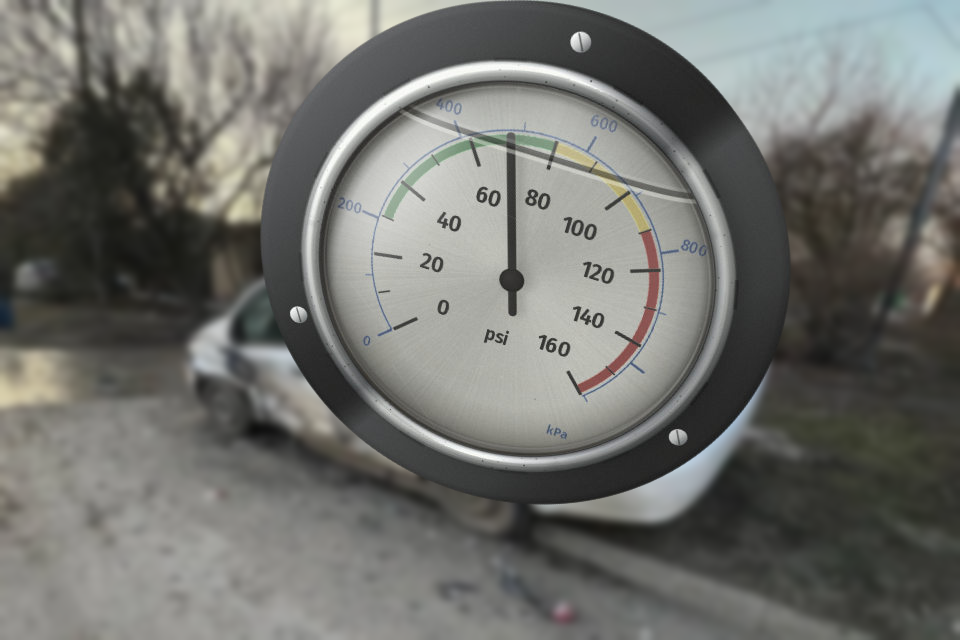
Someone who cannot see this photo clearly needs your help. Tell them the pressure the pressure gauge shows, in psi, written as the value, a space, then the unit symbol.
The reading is 70 psi
